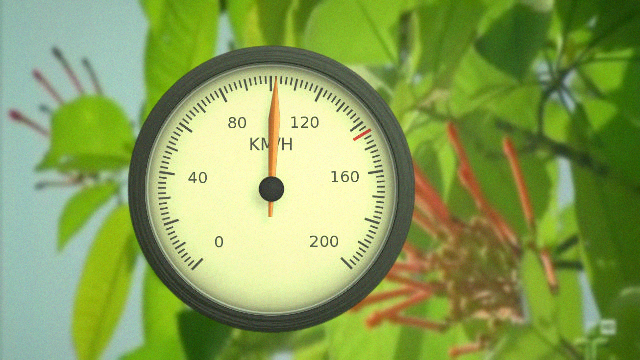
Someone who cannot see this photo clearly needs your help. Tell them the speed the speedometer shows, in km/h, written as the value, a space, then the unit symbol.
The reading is 102 km/h
